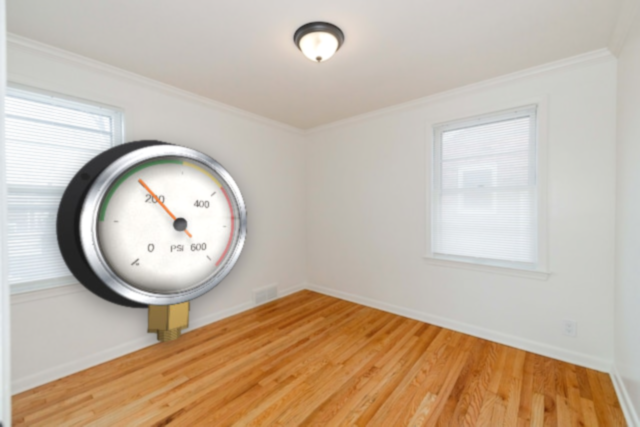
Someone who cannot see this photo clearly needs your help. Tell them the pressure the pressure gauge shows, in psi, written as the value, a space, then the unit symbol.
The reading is 200 psi
